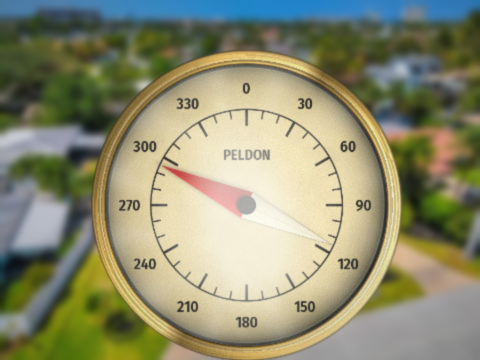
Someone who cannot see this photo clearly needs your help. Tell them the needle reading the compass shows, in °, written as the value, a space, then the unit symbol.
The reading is 295 °
